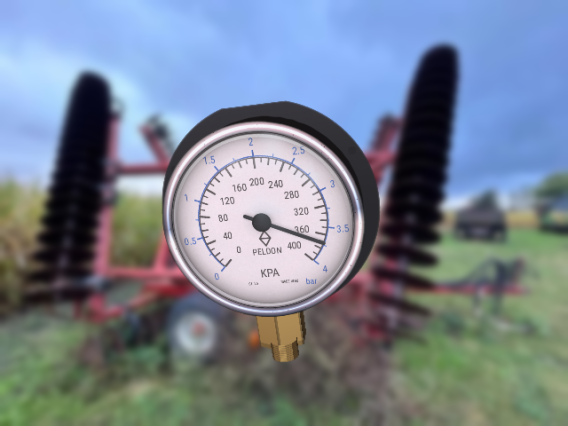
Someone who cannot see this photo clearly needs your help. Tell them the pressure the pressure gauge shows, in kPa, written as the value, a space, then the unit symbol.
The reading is 370 kPa
